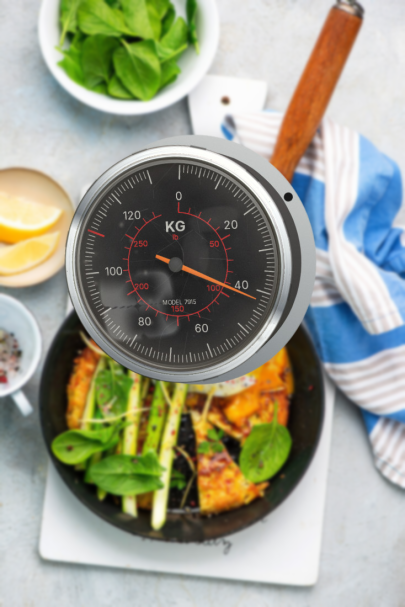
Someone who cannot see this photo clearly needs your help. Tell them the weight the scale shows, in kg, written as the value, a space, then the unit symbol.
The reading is 42 kg
